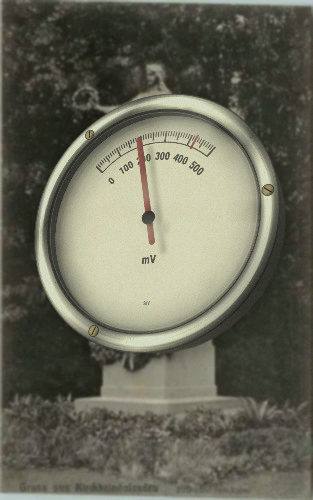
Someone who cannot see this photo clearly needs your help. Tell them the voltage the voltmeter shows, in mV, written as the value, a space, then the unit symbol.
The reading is 200 mV
